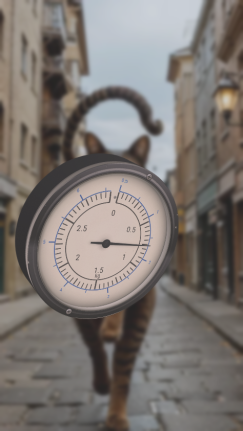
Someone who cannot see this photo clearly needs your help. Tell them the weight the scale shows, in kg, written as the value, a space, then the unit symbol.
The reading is 0.75 kg
